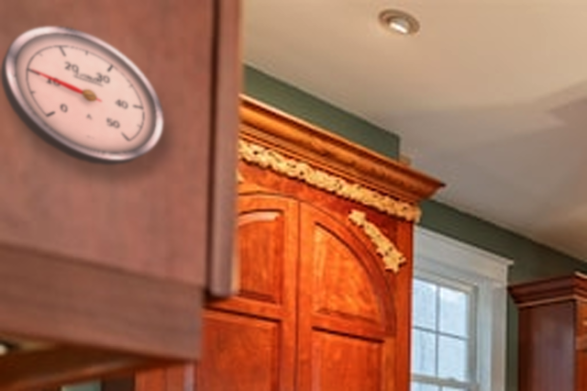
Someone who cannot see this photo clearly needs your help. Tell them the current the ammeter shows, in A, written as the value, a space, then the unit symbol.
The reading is 10 A
